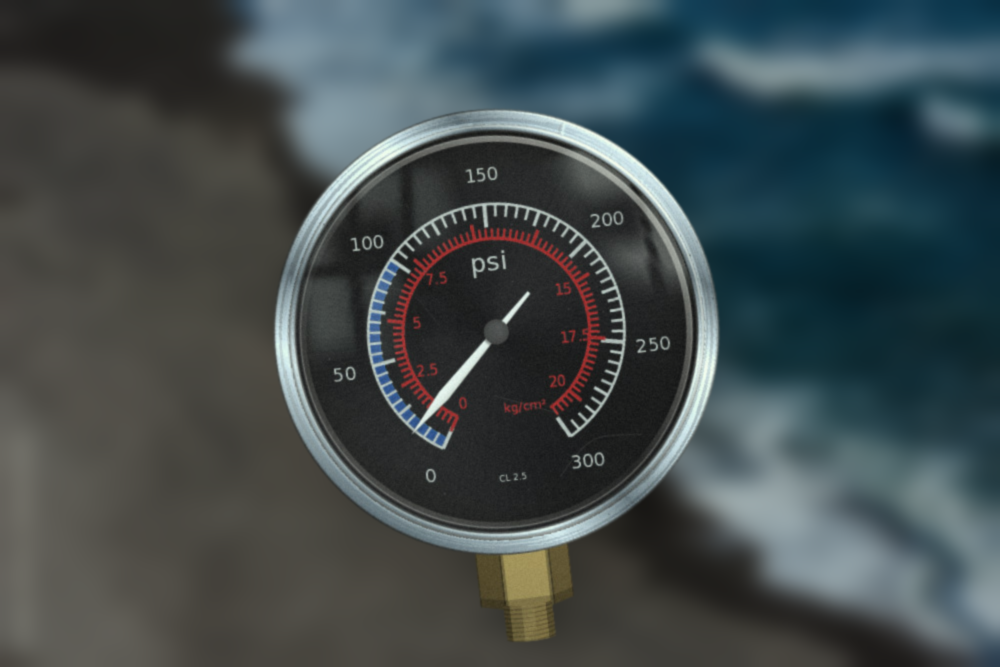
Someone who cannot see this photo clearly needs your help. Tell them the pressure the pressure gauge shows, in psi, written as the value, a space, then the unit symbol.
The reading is 15 psi
